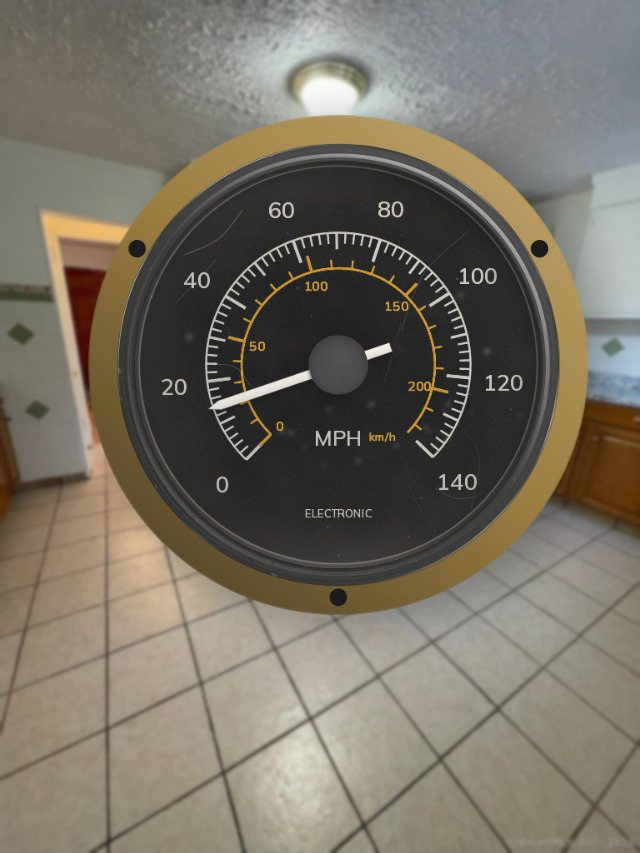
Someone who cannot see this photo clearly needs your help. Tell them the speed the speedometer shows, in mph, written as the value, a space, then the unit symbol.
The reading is 14 mph
